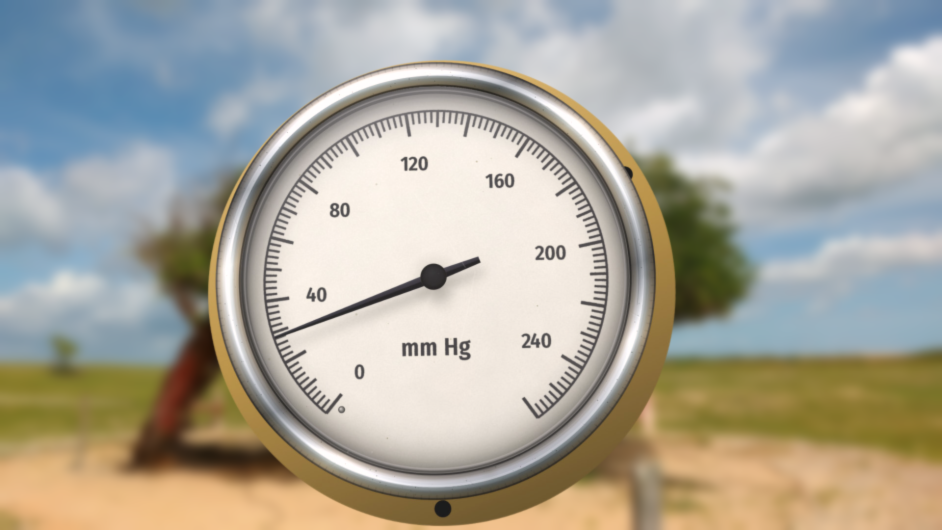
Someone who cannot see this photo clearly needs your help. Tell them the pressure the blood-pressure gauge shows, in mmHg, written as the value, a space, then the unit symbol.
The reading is 28 mmHg
